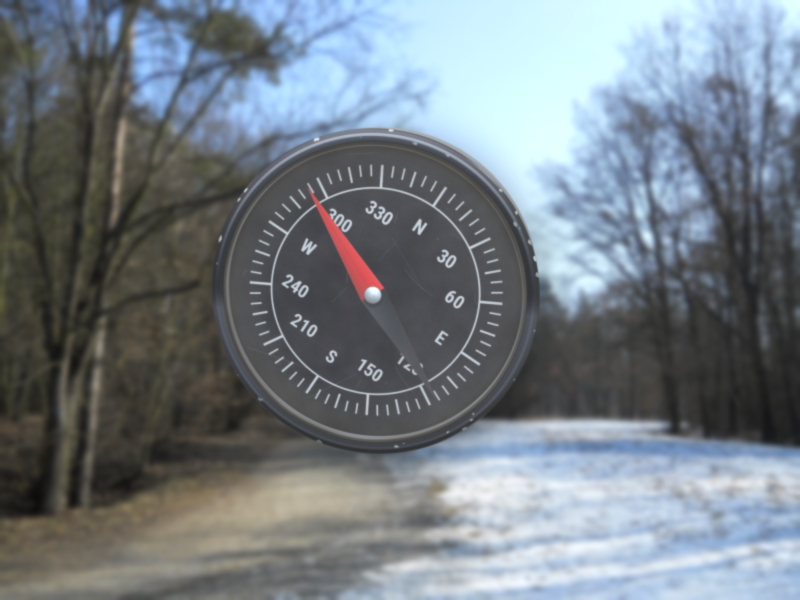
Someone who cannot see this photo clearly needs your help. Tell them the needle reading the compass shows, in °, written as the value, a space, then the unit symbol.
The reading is 295 °
